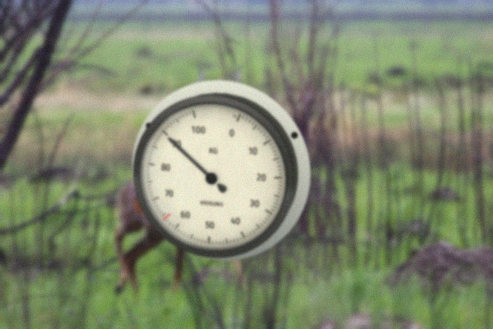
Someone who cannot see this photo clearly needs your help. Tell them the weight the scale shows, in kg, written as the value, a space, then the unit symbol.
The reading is 90 kg
